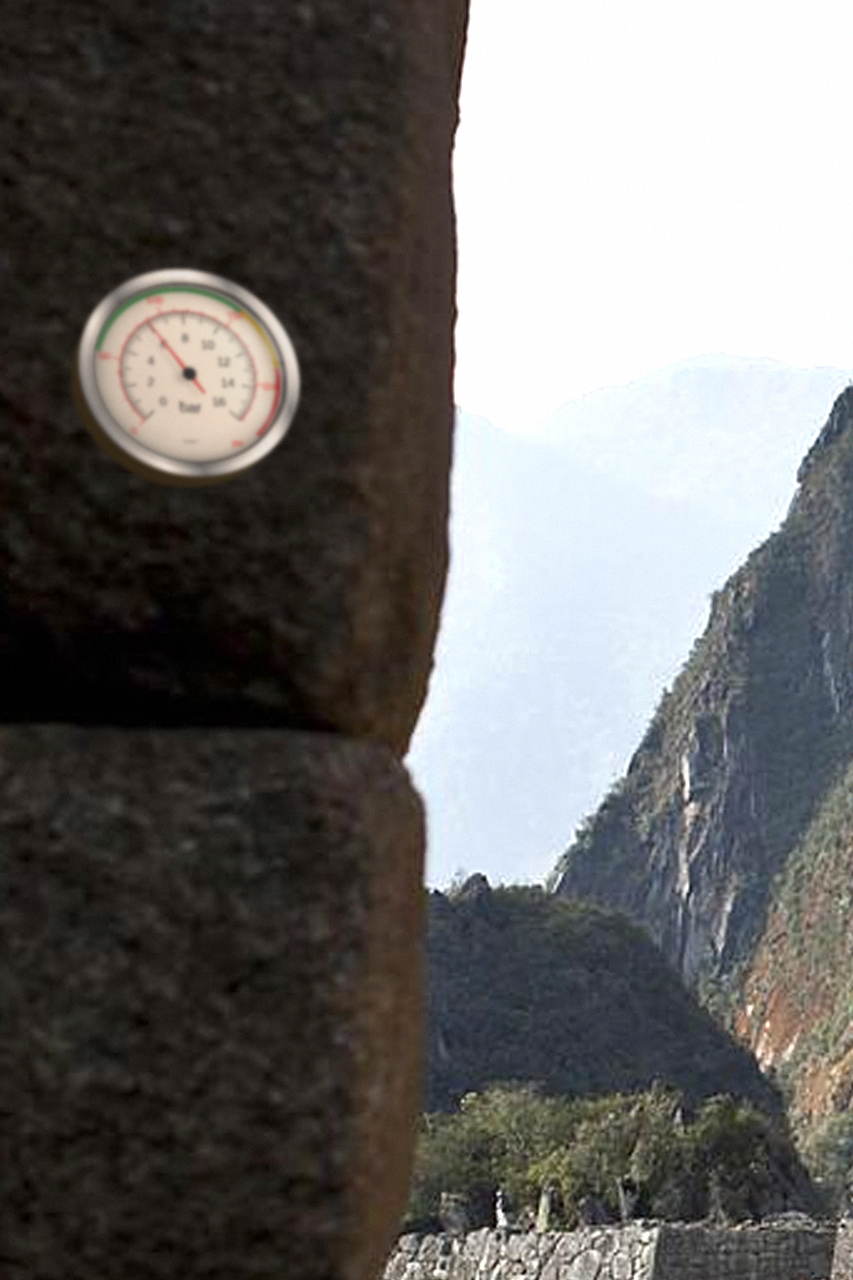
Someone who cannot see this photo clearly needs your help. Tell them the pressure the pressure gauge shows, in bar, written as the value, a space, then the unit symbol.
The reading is 6 bar
